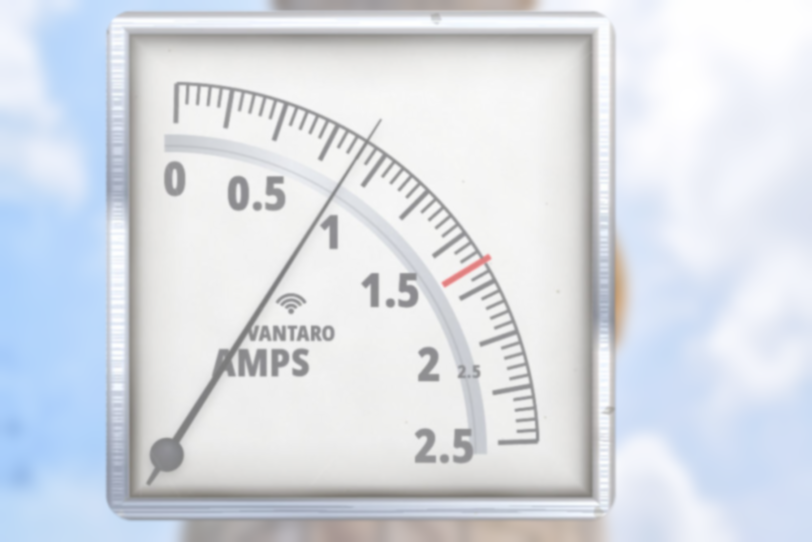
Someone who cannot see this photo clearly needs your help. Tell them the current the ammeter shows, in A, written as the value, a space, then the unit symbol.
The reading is 0.9 A
